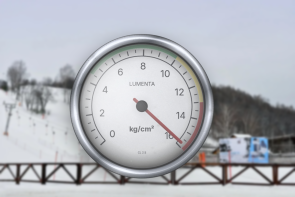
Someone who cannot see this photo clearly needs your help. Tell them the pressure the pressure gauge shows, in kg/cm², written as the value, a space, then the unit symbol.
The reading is 15.75 kg/cm²
